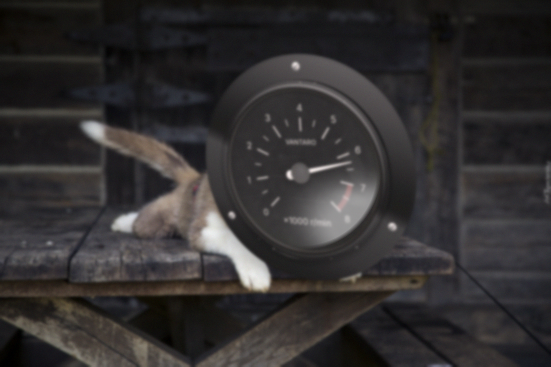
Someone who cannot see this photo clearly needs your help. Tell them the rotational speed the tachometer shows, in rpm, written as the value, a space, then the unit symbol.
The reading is 6250 rpm
